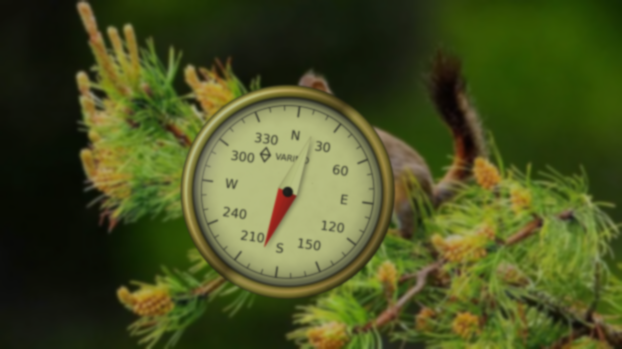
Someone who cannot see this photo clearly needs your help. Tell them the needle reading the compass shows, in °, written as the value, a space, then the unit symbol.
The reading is 195 °
